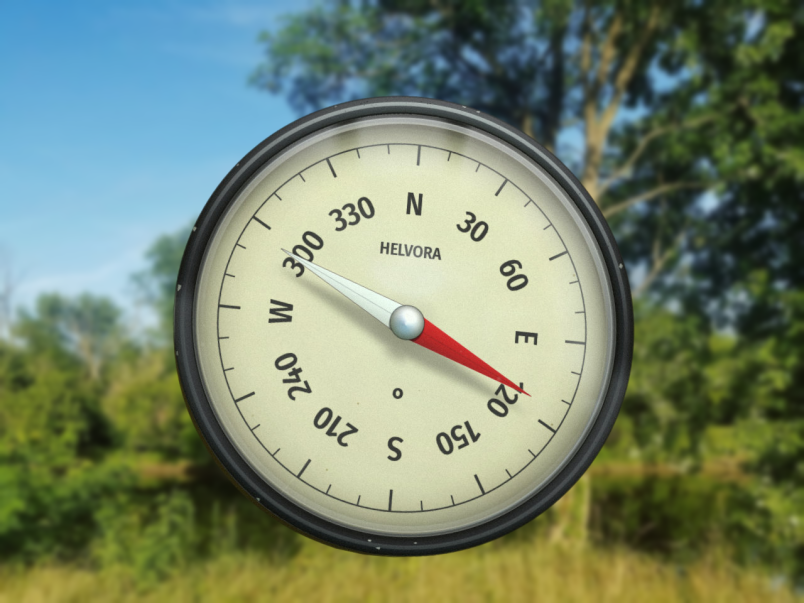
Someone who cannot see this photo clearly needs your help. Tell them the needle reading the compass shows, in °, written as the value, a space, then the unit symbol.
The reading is 115 °
